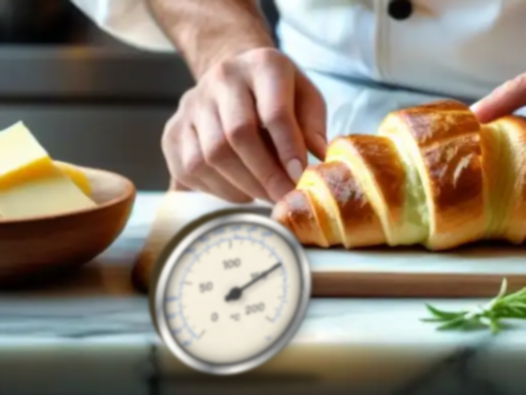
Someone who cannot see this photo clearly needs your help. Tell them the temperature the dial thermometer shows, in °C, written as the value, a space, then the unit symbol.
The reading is 150 °C
